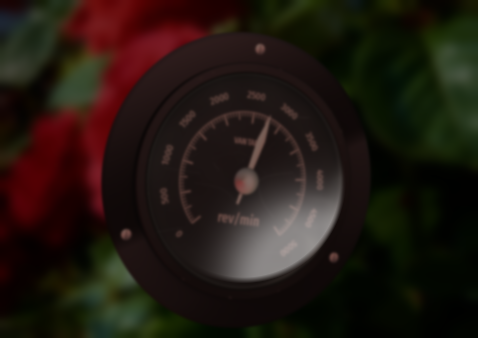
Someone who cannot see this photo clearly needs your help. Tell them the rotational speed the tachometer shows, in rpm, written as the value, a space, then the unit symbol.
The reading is 2750 rpm
